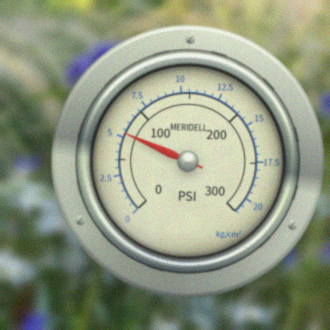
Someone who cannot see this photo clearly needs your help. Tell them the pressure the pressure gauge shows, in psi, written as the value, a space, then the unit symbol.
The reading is 75 psi
